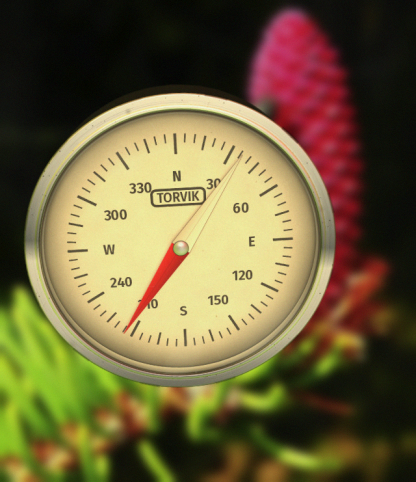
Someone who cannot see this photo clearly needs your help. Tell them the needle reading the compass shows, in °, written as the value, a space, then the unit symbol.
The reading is 215 °
